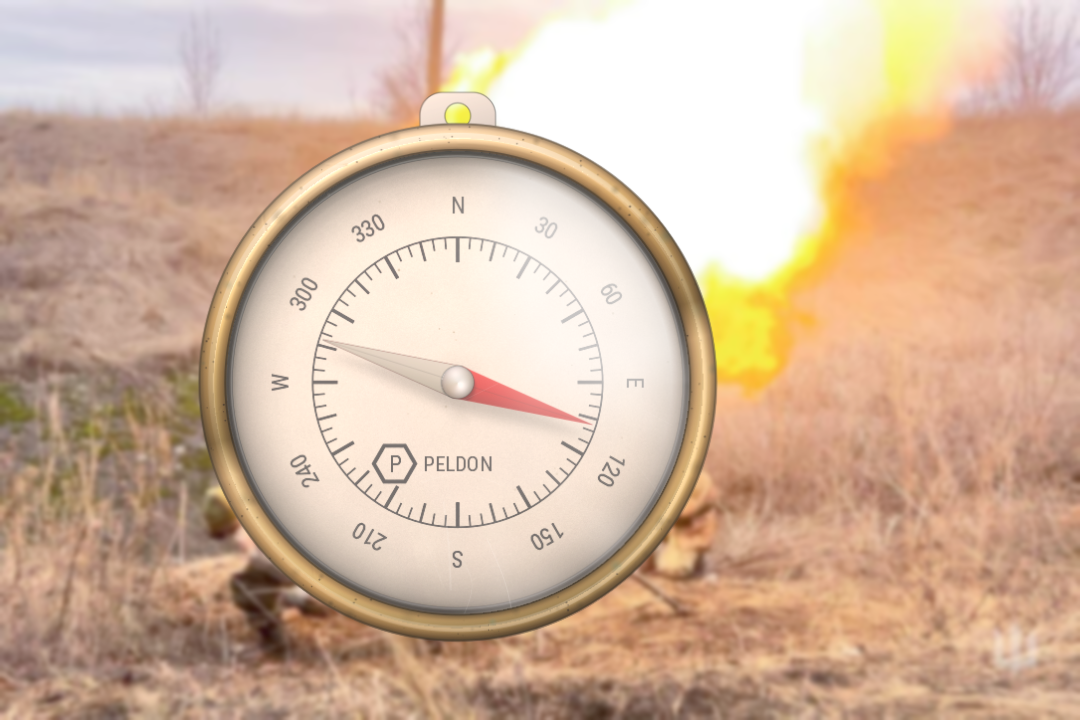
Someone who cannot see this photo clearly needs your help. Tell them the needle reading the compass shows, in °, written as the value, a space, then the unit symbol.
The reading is 107.5 °
